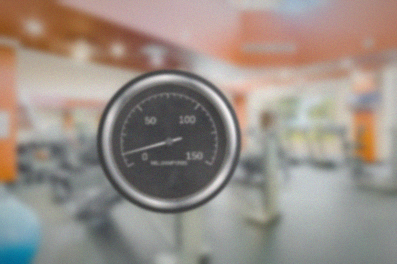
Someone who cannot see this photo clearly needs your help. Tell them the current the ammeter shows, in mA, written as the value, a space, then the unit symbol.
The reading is 10 mA
